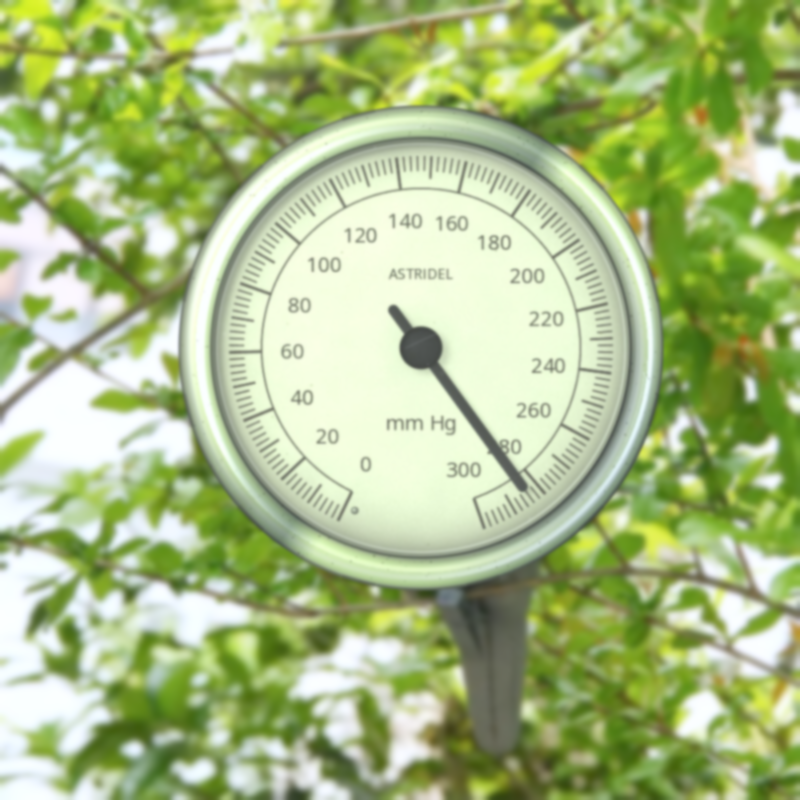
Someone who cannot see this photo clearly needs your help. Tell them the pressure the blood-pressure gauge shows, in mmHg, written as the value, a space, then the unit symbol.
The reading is 284 mmHg
